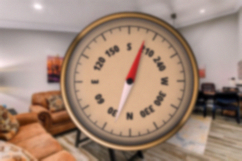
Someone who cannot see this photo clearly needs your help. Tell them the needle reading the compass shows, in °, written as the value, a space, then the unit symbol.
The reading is 200 °
